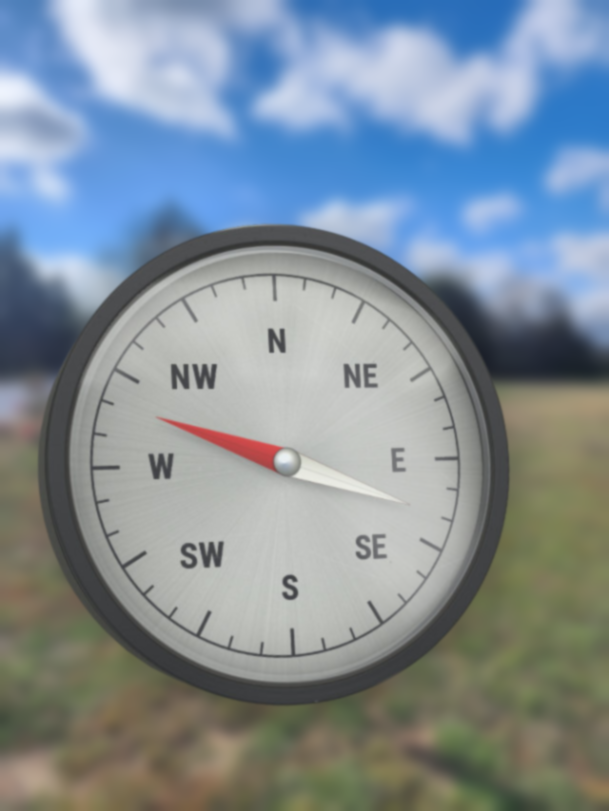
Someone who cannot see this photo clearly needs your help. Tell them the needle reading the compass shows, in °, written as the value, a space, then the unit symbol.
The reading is 290 °
